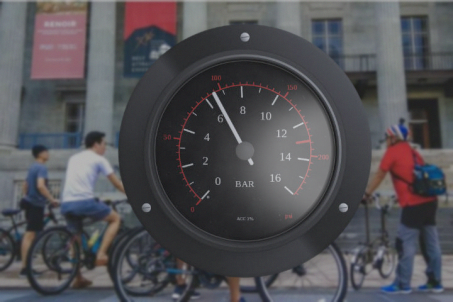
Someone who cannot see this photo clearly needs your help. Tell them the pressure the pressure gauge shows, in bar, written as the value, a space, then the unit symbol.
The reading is 6.5 bar
